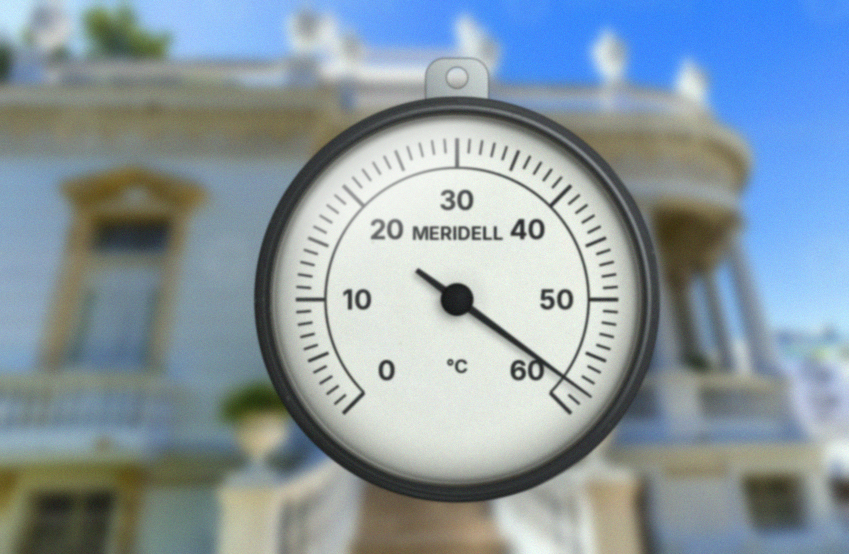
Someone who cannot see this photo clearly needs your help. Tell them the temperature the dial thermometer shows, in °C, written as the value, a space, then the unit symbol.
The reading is 58 °C
